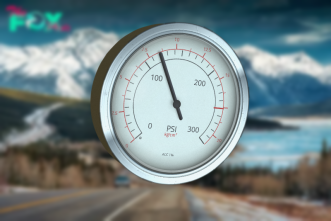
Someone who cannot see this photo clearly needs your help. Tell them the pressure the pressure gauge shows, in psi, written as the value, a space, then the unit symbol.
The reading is 120 psi
